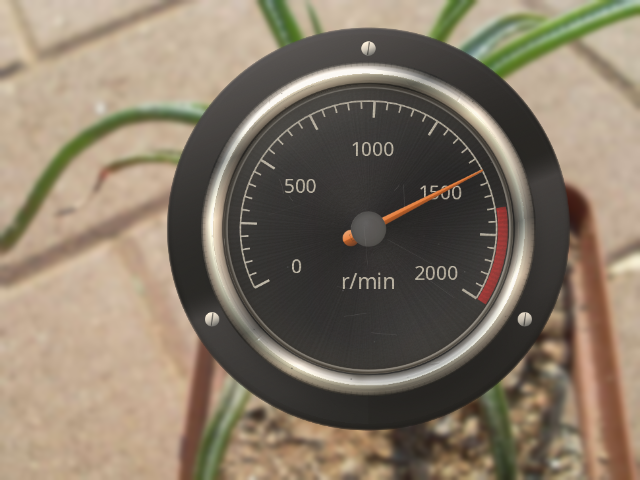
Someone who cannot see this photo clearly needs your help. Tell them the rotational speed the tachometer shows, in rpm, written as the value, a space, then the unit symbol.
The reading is 1500 rpm
